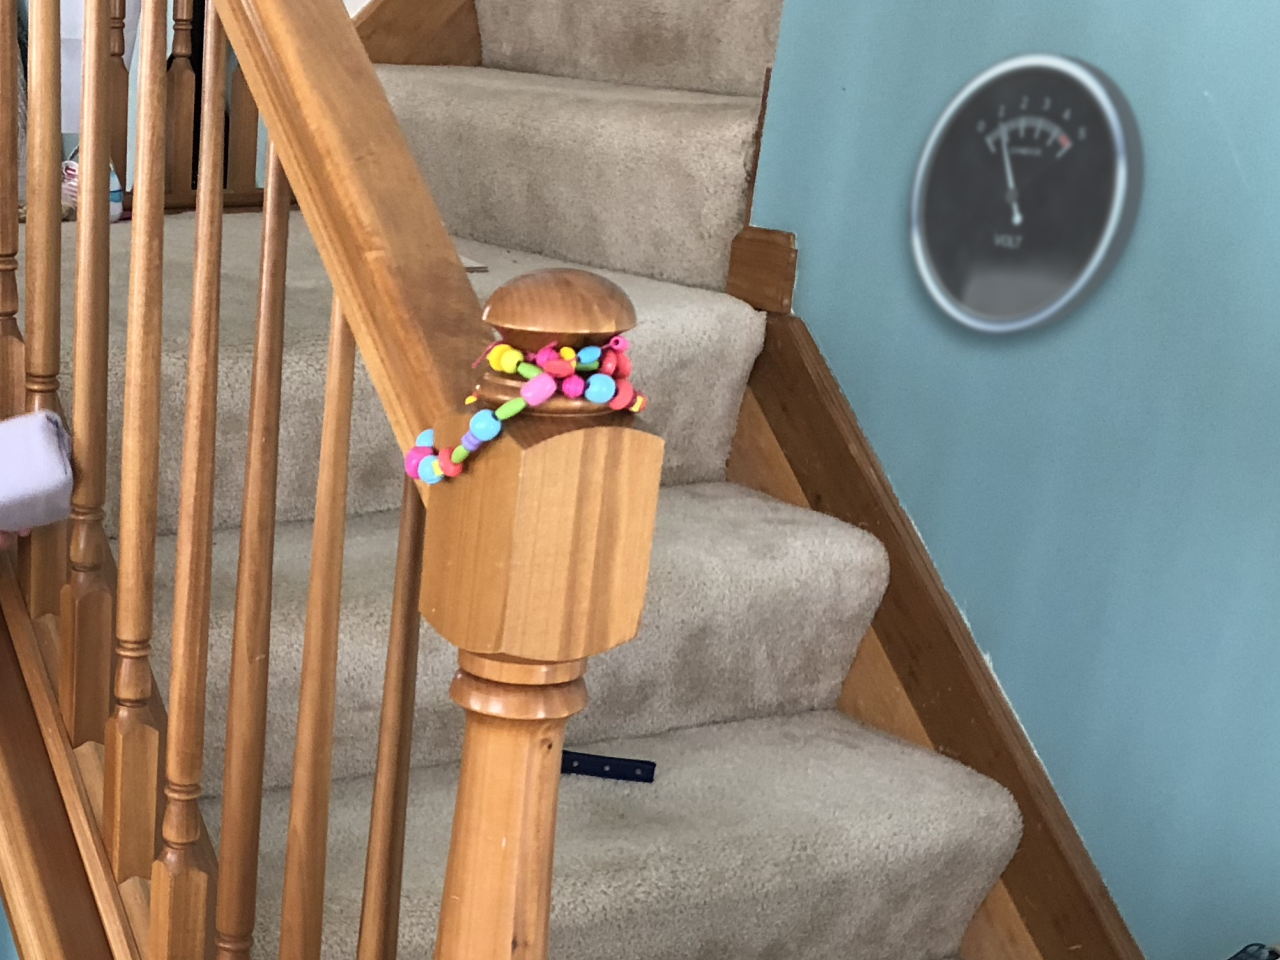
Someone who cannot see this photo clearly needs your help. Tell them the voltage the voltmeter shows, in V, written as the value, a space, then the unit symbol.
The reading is 1 V
